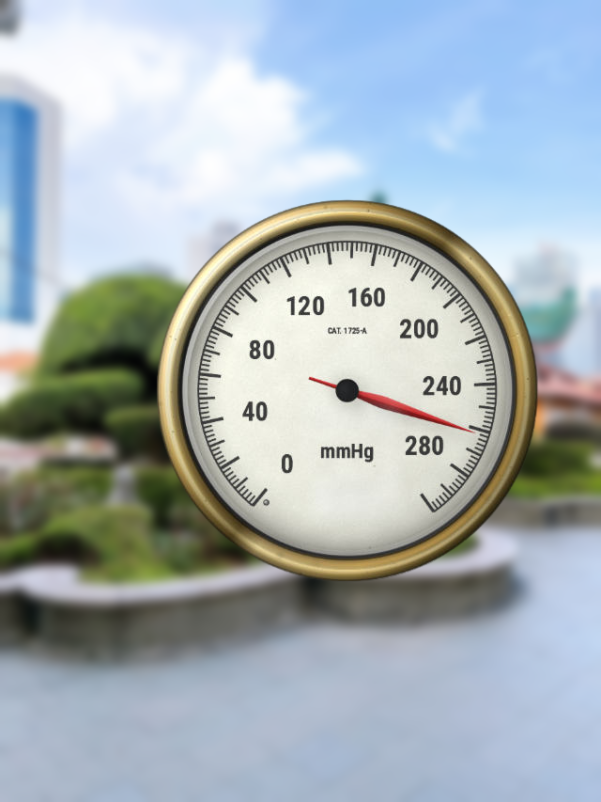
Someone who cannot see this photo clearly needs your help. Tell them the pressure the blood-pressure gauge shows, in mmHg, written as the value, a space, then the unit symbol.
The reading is 262 mmHg
